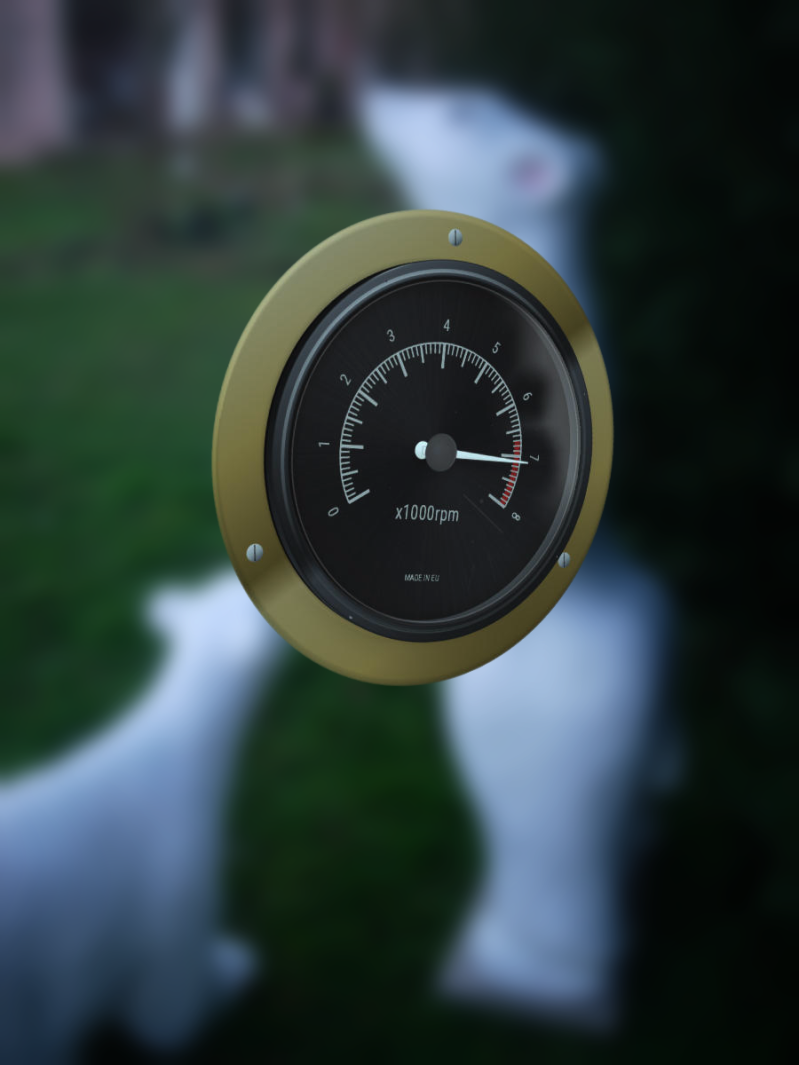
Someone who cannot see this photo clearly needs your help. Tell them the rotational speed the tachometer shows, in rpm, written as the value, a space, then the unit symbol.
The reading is 7100 rpm
